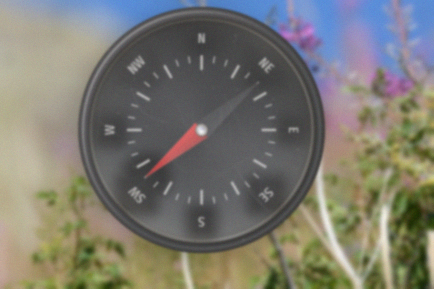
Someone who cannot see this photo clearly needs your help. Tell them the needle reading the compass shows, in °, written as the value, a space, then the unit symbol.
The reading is 230 °
